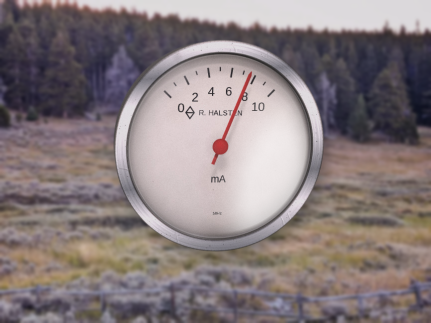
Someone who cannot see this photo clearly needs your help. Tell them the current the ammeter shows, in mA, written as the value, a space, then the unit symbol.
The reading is 7.5 mA
